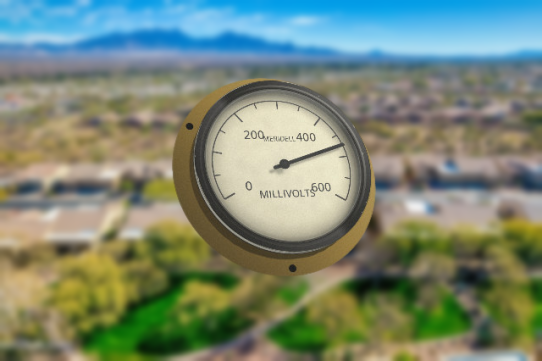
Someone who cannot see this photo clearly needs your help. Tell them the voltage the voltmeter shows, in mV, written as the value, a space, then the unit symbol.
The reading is 475 mV
